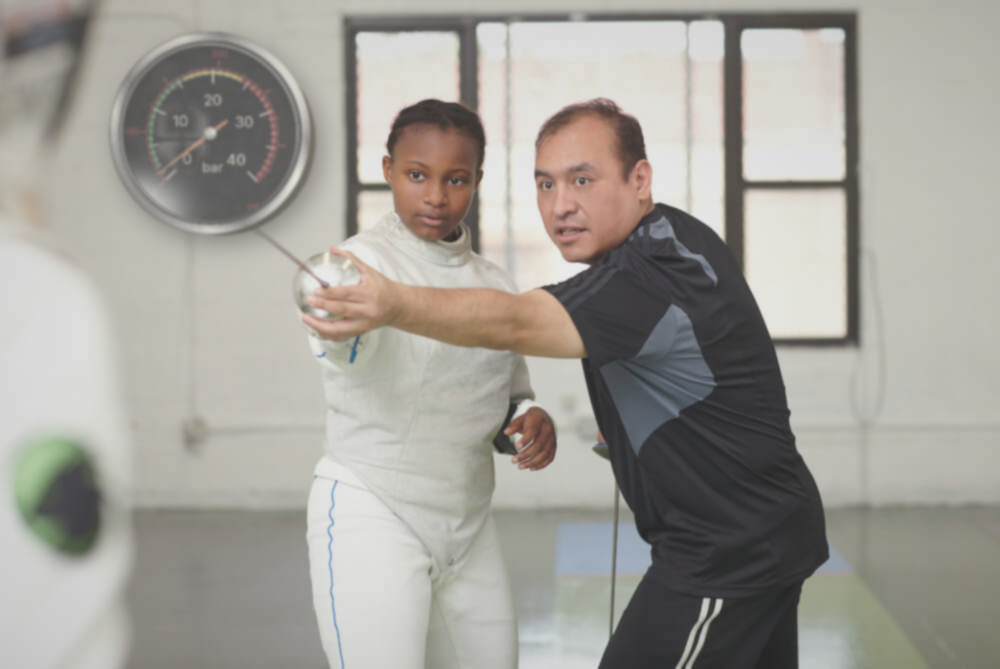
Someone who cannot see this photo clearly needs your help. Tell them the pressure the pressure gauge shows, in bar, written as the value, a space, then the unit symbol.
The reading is 1 bar
